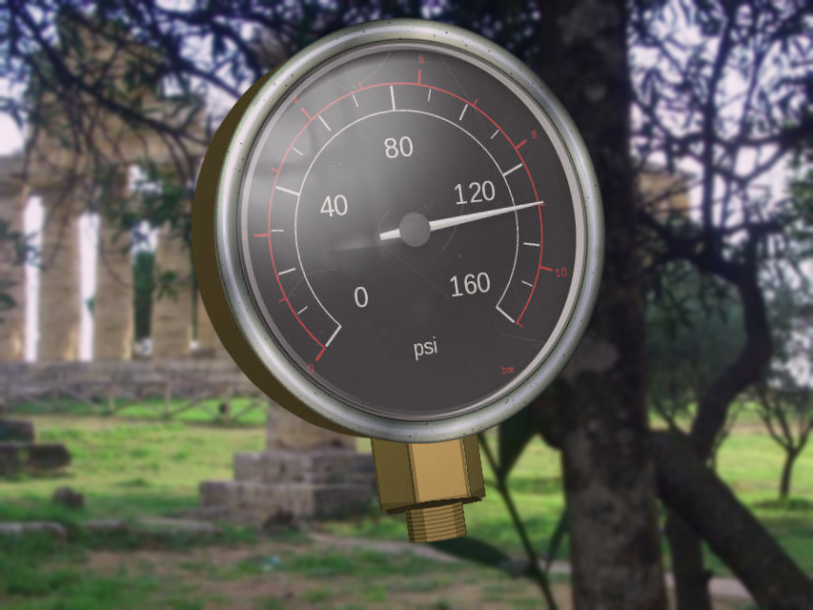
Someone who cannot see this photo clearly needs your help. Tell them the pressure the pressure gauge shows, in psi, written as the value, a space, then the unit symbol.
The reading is 130 psi
